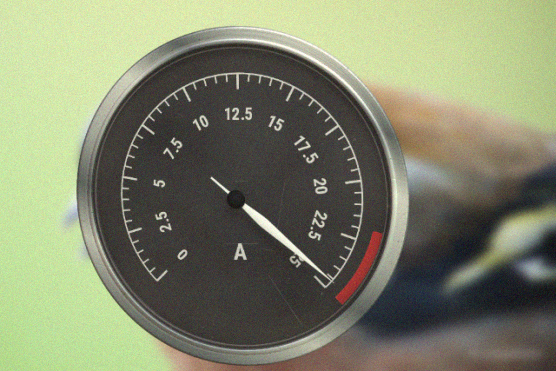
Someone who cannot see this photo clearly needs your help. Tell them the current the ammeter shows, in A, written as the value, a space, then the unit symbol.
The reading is 24.5 A
